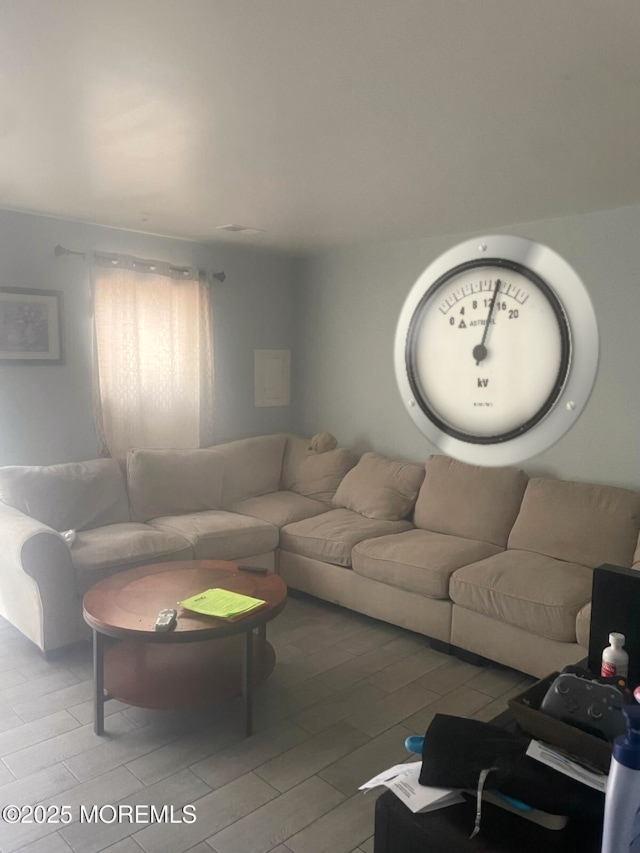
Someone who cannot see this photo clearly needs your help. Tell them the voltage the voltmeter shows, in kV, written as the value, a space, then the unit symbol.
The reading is 14 kV
